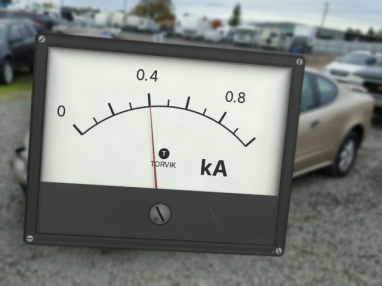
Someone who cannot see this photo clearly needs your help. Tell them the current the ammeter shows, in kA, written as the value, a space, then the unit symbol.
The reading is 0.4 kA
